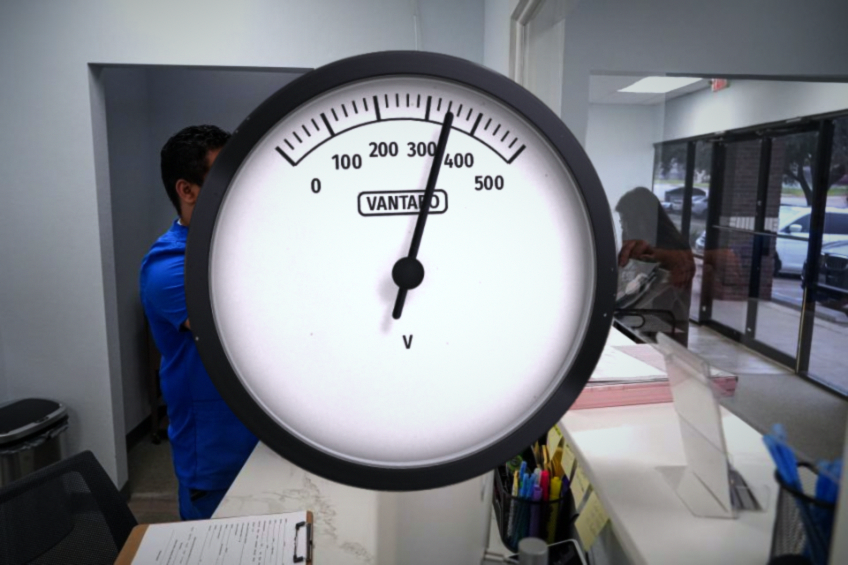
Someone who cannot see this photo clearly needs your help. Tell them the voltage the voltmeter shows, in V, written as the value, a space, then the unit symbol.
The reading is 340 V
